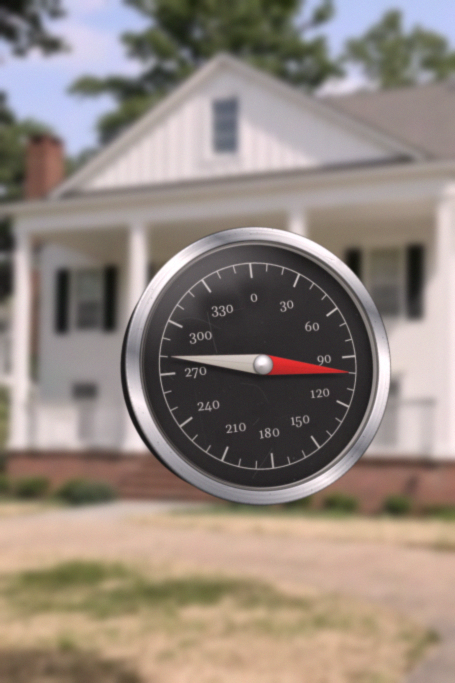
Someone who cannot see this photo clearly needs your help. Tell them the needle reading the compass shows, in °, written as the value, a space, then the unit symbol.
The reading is 100 °
